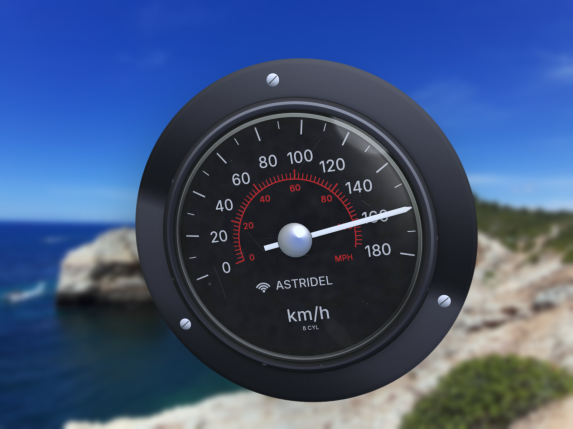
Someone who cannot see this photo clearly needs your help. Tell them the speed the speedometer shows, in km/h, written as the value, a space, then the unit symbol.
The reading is 160 km/h
